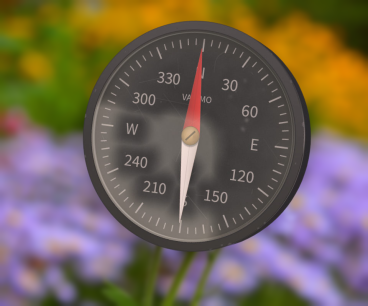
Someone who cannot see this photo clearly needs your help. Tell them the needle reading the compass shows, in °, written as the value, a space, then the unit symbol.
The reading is 0 °
